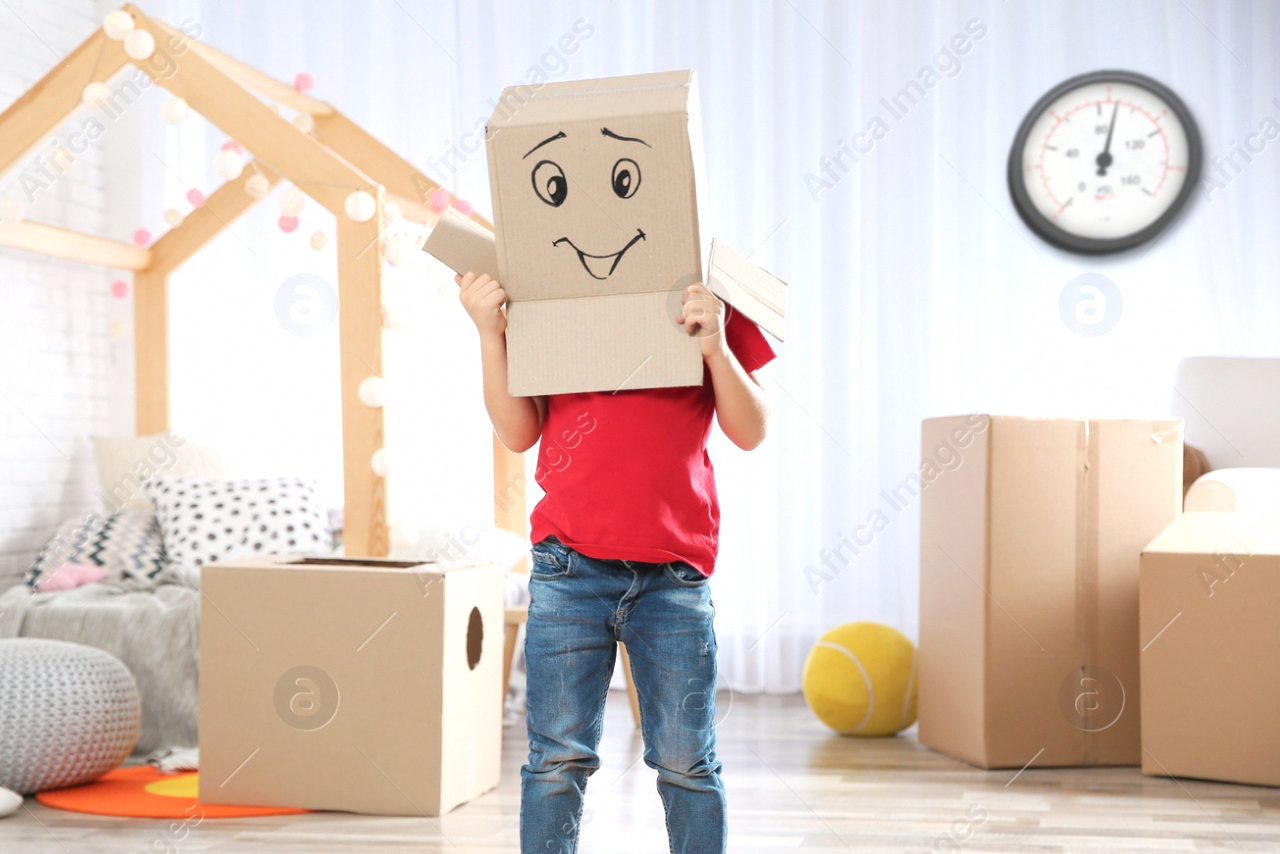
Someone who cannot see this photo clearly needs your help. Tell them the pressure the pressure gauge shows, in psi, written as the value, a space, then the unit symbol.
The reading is 90 psi
